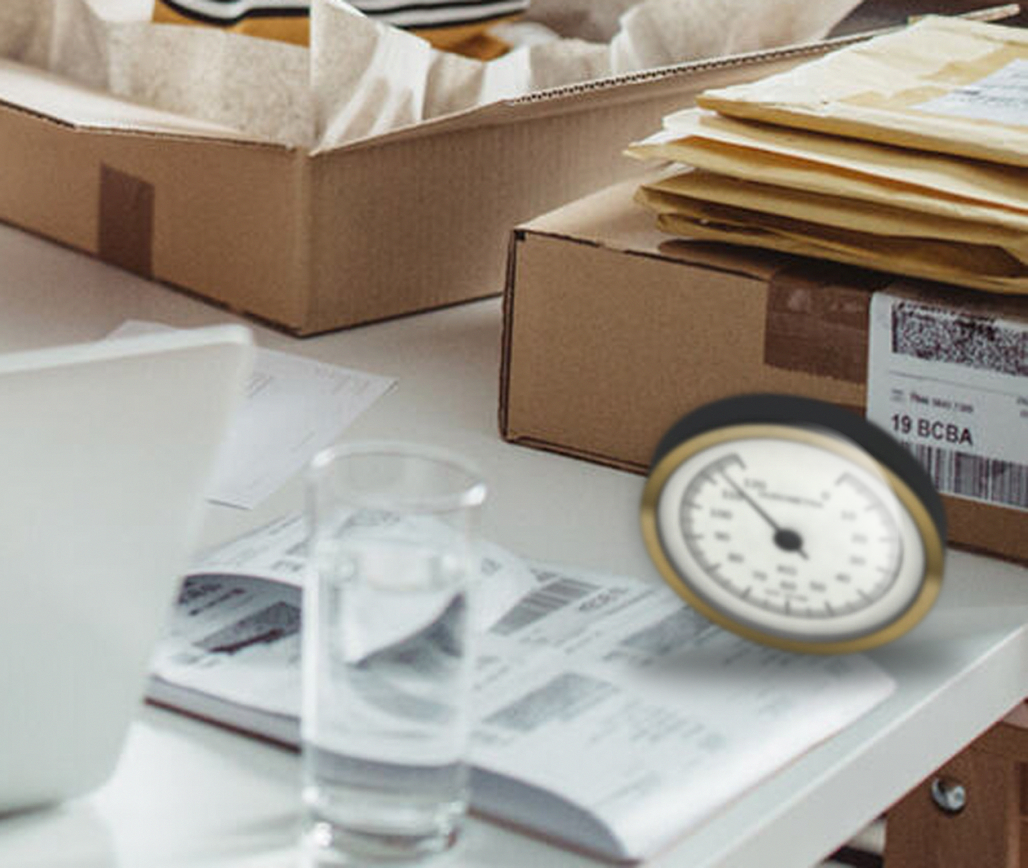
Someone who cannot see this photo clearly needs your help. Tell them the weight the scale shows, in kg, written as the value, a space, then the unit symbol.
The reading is 115 kg
